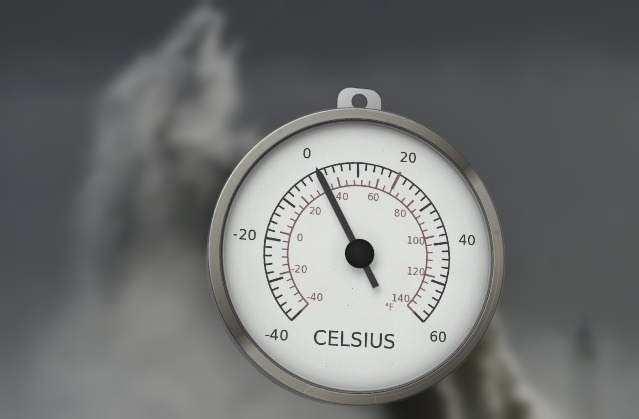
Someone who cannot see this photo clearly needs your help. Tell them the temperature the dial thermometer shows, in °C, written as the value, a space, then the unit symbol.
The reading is 0 °C
